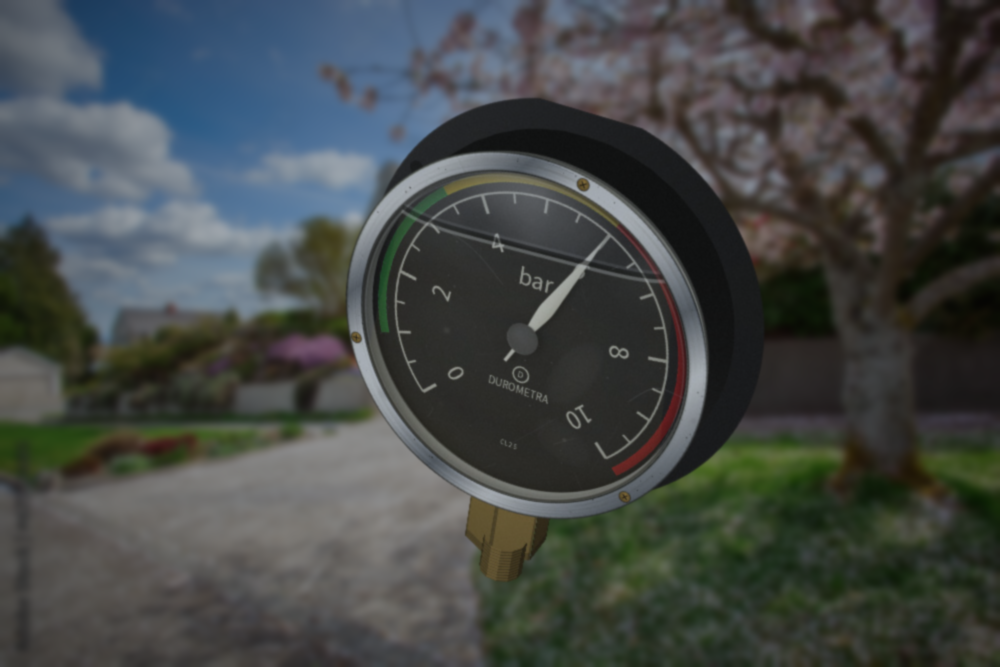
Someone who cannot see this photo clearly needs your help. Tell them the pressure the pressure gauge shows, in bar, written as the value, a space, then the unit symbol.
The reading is 6 bar
